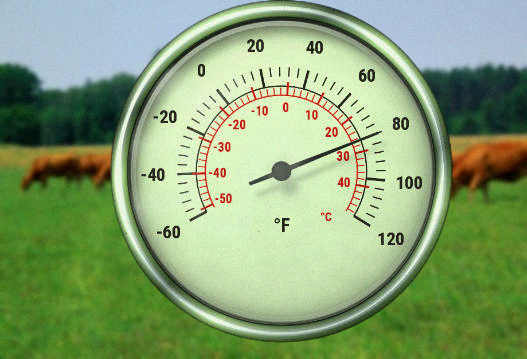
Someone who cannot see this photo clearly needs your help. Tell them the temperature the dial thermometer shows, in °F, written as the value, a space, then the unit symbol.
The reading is 80 °F
